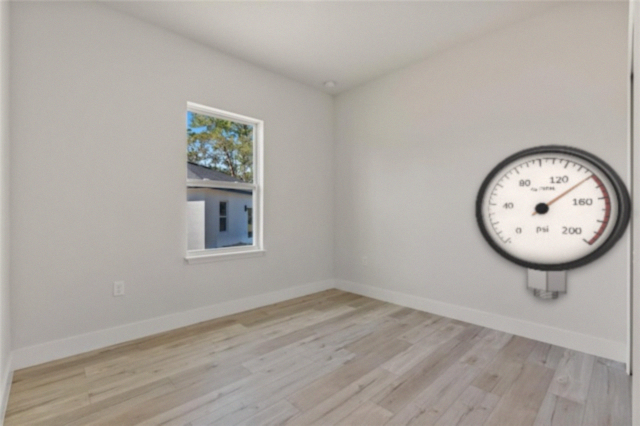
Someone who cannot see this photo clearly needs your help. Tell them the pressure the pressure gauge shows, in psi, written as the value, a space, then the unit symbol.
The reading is 140 psi
